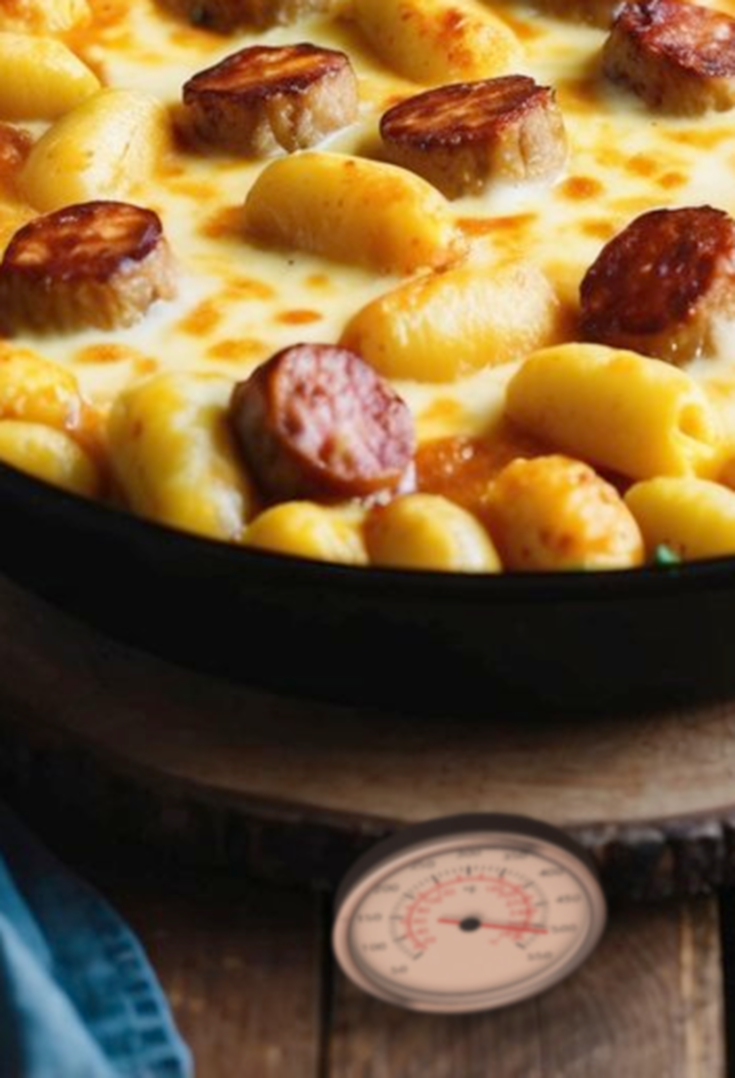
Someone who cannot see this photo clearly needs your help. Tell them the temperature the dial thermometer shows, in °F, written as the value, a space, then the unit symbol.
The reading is 500 °F
